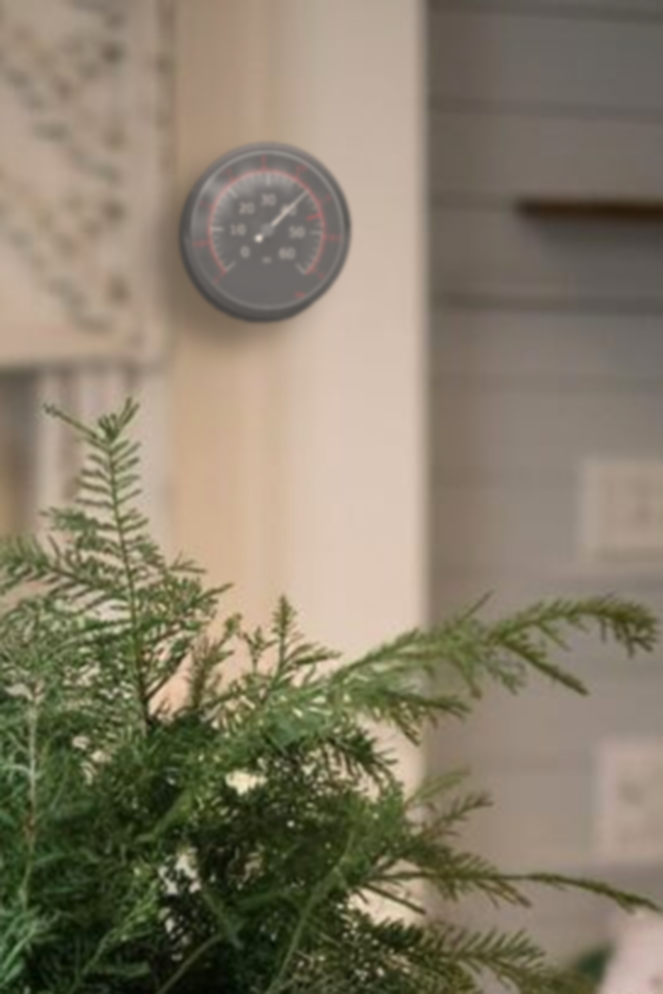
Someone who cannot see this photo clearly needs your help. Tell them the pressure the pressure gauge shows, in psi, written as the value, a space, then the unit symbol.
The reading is 40 psi
